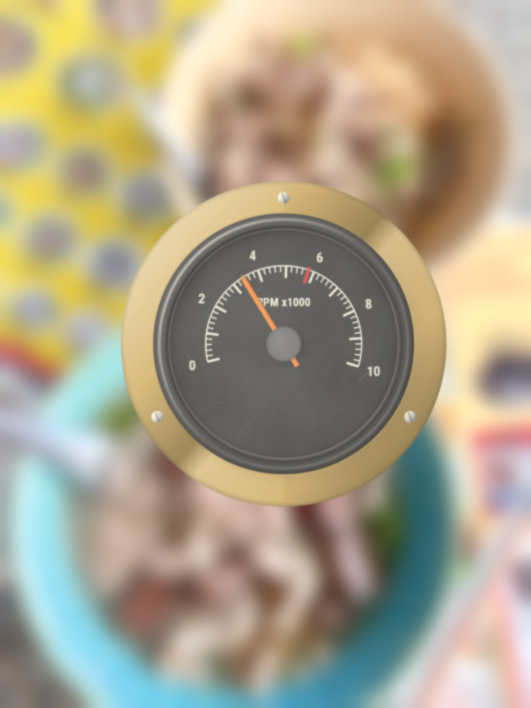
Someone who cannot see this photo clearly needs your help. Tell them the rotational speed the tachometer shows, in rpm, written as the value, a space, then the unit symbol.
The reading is 3400 rpm
